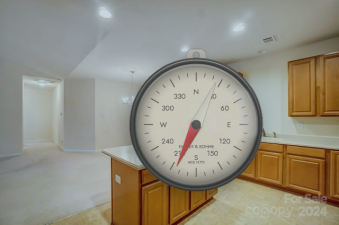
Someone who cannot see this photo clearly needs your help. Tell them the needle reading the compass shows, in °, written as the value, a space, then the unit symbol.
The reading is 205 °
